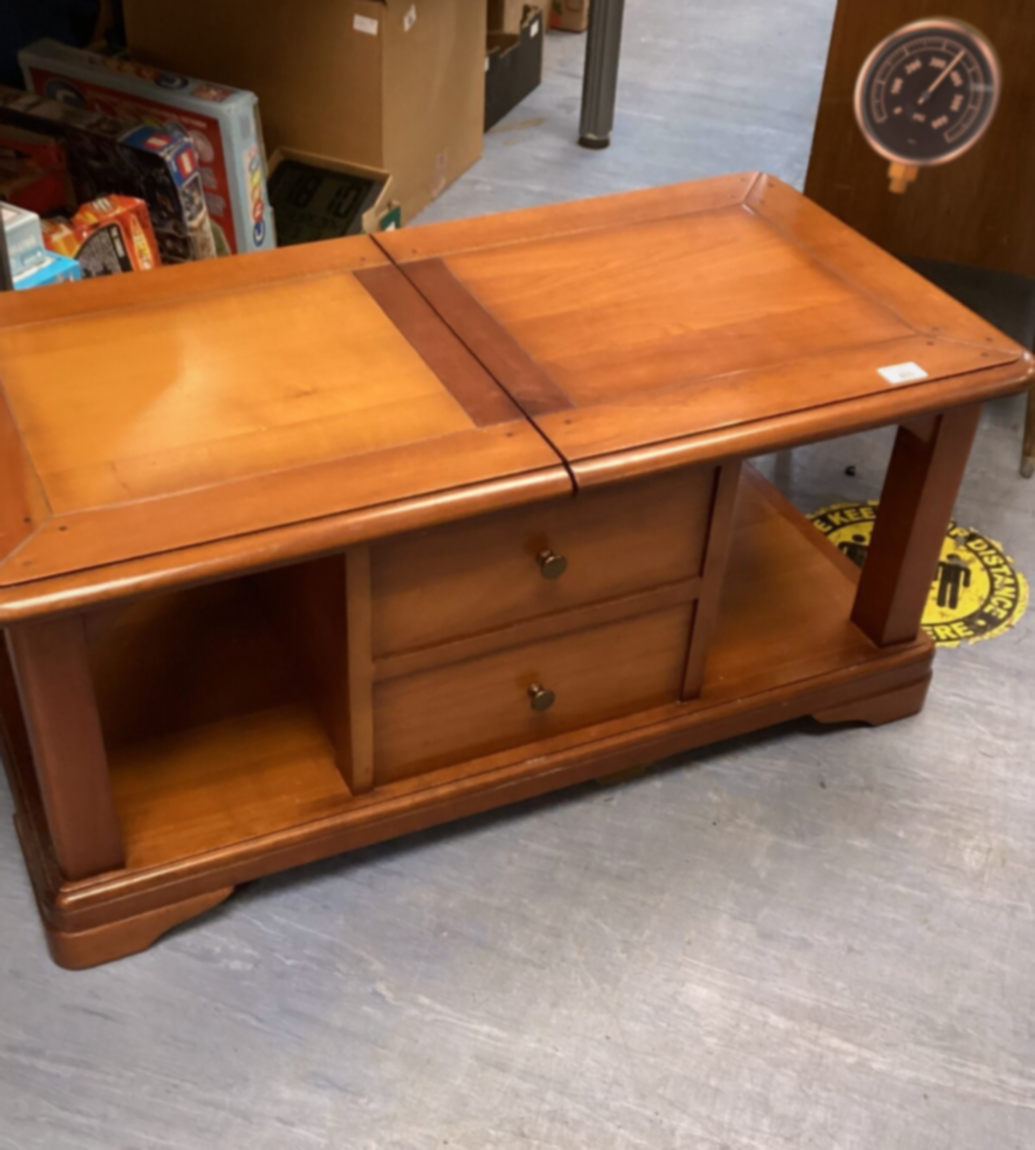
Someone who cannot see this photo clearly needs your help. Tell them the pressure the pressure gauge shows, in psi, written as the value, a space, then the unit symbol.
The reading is 350 psi
